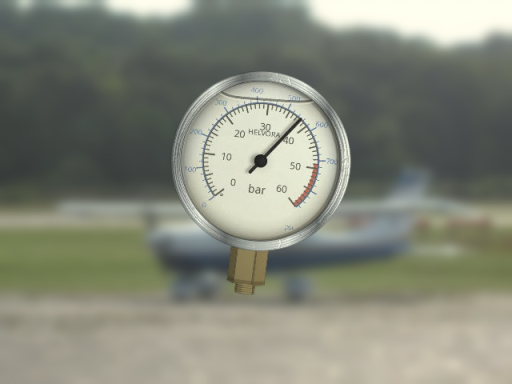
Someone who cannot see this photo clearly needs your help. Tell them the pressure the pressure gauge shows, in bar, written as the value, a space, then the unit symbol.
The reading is 38 bar
